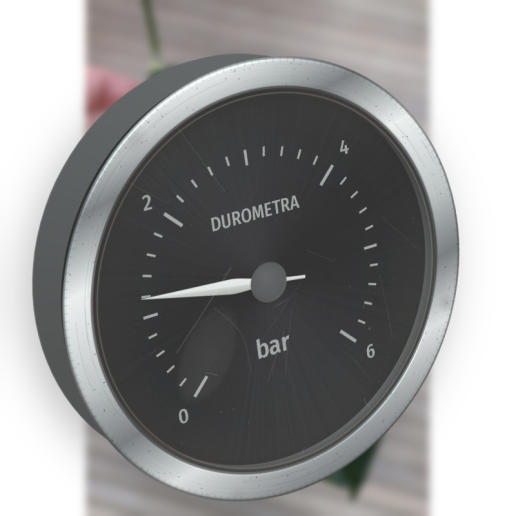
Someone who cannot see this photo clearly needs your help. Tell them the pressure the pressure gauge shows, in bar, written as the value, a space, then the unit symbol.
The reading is 1.2 bar
